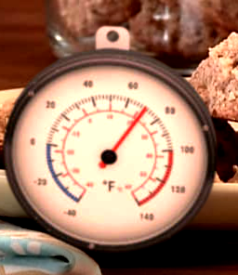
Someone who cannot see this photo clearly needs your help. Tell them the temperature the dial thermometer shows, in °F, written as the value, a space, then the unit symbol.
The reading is 70 °F
